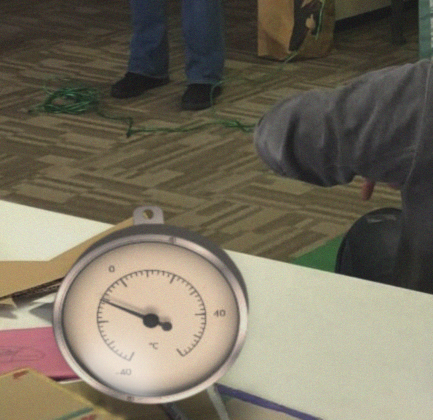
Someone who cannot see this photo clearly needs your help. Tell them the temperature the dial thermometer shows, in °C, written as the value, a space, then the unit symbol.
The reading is -10 °C
